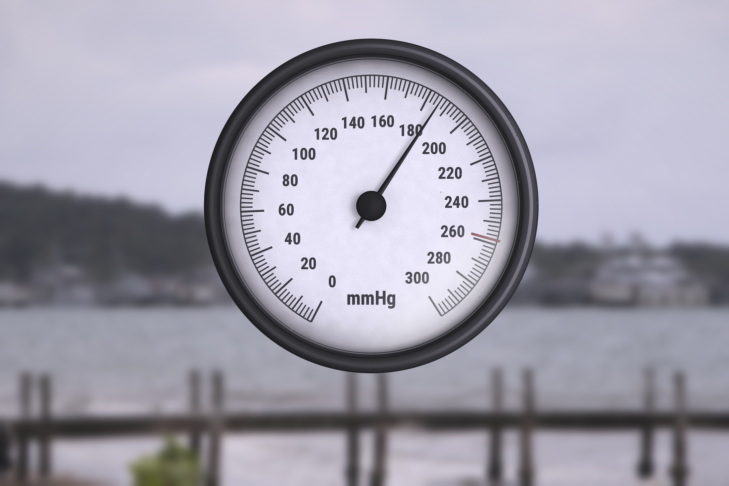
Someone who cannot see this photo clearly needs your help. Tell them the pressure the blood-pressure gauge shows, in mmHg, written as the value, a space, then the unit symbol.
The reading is 186 mmHg
